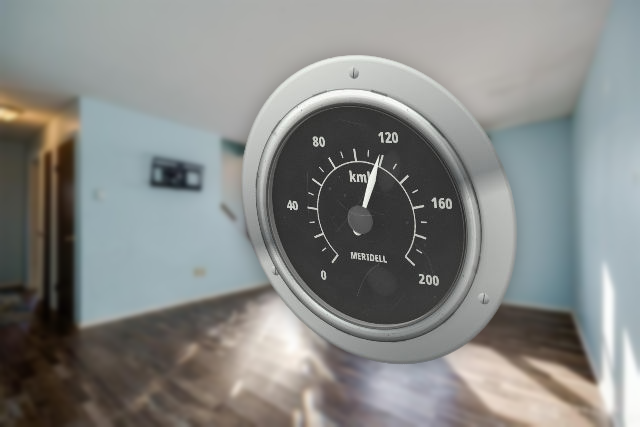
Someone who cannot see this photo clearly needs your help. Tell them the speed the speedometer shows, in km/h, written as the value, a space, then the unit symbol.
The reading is 120 km/h
